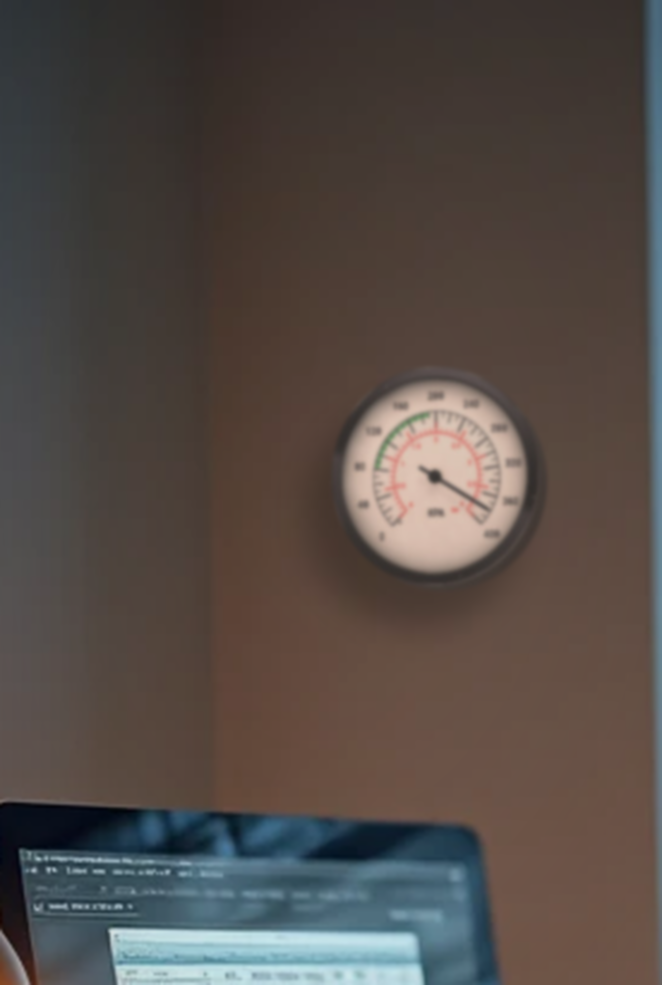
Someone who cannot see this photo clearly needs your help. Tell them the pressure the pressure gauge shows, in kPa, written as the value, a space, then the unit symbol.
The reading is 380 kPa
